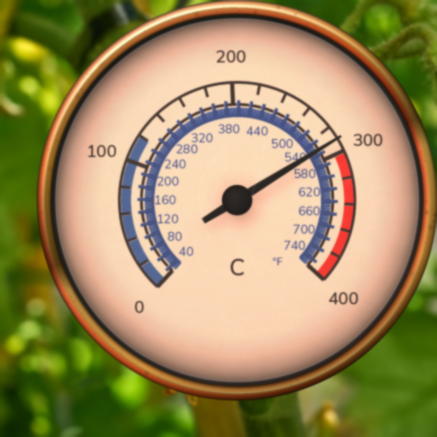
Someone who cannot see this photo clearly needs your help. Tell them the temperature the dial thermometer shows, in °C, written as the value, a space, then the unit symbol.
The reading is 290 °C
